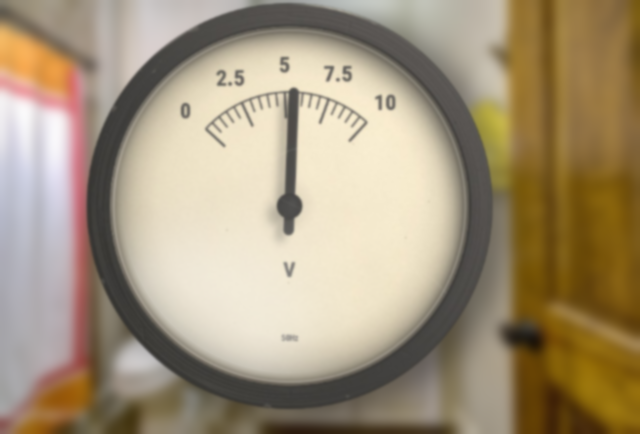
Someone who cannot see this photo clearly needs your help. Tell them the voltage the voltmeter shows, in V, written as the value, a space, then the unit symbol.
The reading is 5.5 V
